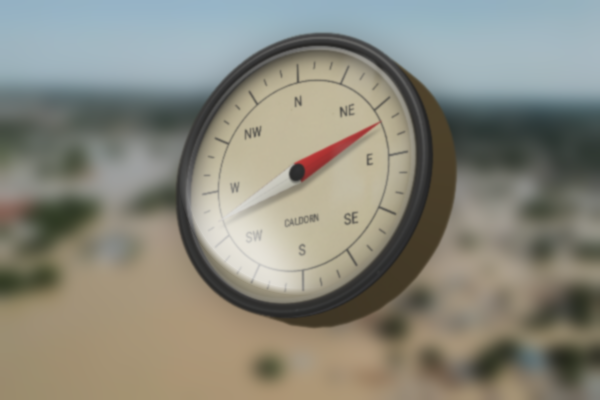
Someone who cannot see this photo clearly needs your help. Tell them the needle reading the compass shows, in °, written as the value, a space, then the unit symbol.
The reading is 70 °
